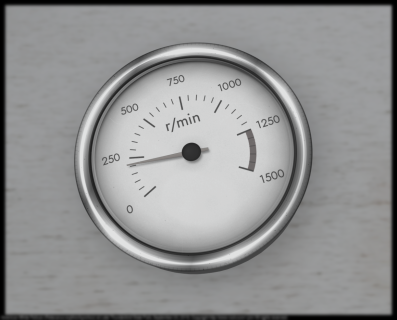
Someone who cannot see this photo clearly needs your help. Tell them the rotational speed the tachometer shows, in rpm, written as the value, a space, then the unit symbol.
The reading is 200 rpm
